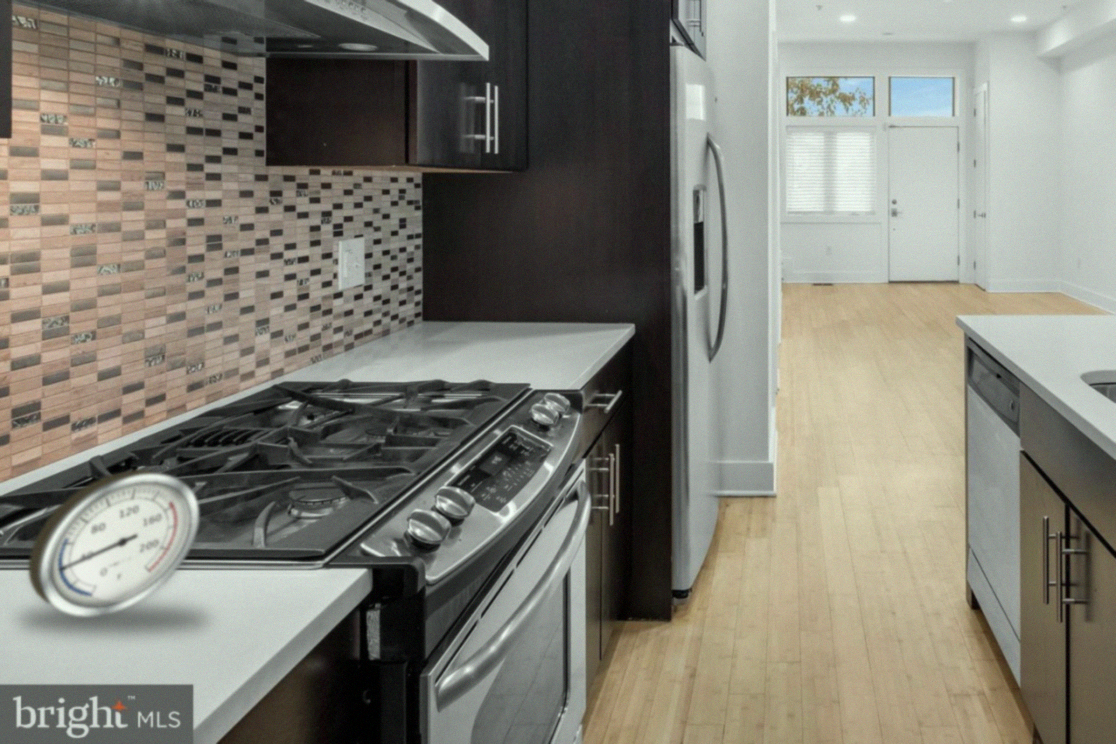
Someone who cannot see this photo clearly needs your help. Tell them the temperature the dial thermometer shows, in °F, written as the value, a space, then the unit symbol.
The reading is 40 °F
